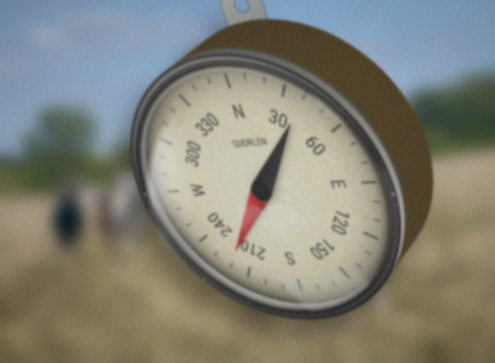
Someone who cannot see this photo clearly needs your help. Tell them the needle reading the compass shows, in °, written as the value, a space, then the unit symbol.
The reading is 220 °
